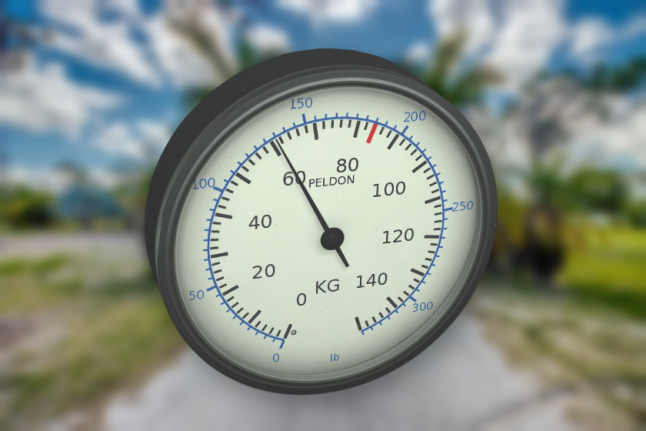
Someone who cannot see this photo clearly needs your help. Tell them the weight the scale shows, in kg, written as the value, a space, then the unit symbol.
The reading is 61 kg
